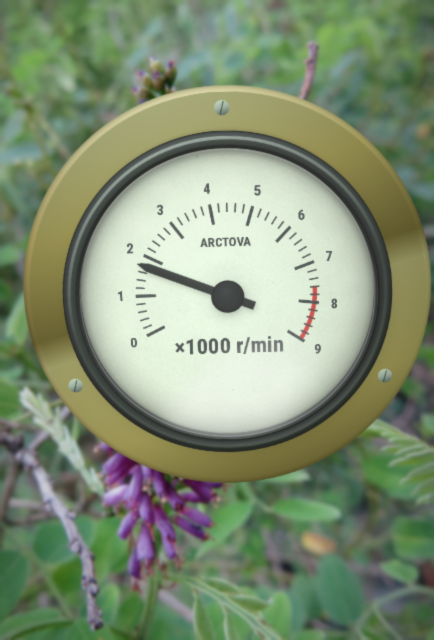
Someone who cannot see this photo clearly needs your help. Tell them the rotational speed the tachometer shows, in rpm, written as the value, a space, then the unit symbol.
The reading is 1800 rpm
